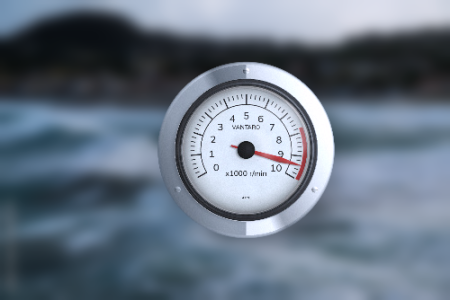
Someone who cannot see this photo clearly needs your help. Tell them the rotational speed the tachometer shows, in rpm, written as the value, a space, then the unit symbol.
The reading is 9400 rpm
